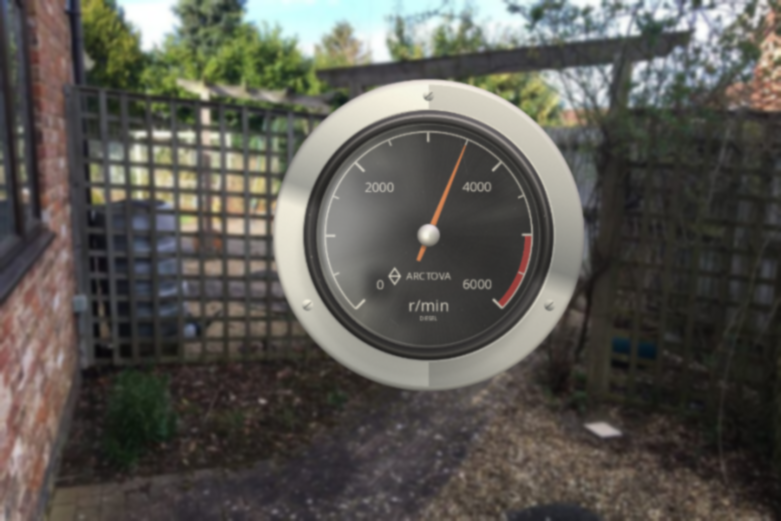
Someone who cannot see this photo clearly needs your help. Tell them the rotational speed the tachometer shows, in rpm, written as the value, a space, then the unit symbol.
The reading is 3500 rpm
